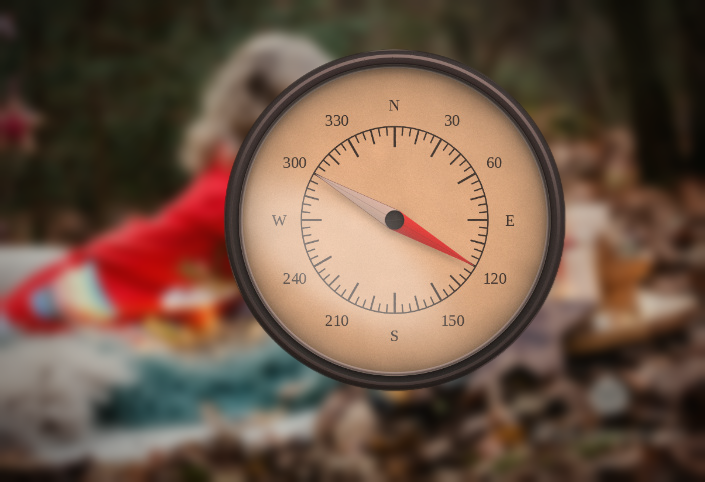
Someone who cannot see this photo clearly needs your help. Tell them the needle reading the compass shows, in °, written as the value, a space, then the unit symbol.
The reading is 120 °
